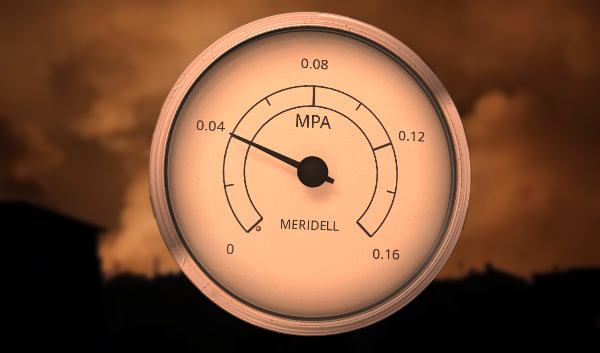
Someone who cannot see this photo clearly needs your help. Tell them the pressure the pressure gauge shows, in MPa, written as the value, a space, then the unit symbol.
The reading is 0.04 MPa
